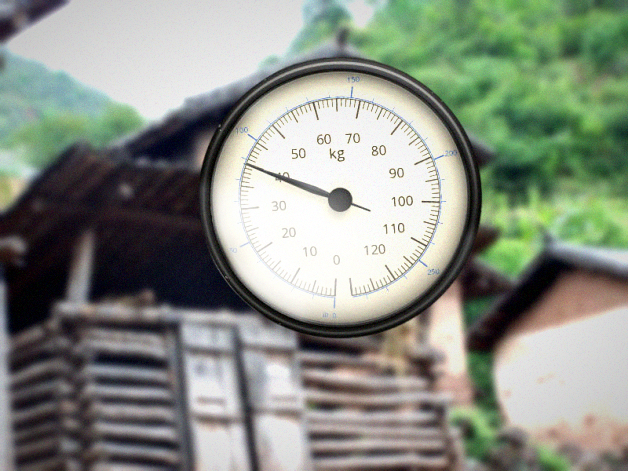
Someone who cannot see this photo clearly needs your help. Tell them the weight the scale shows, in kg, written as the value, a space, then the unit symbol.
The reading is 40 kg
